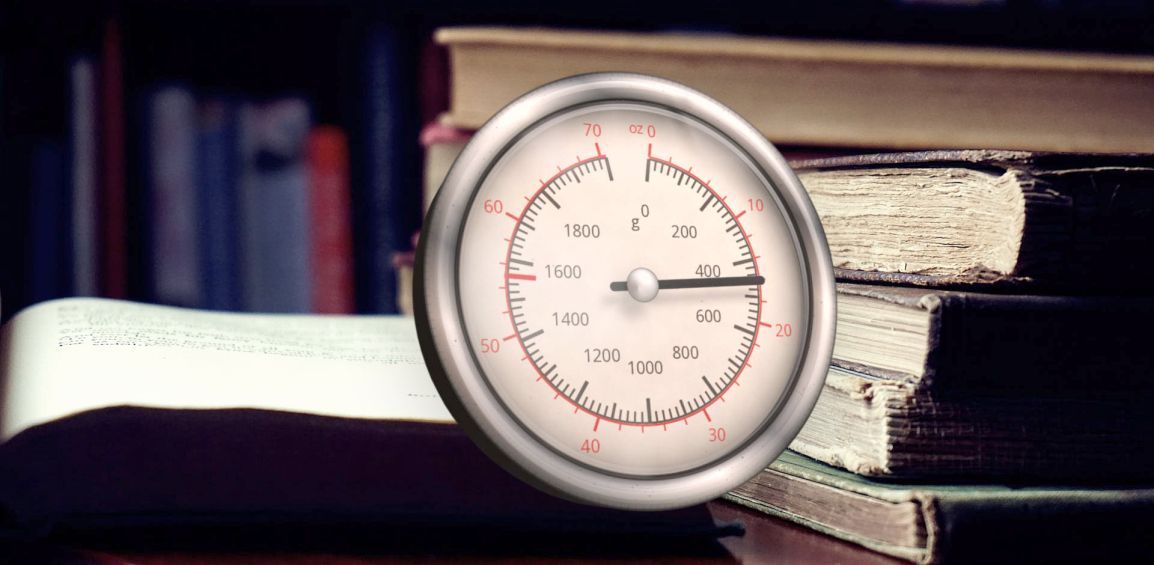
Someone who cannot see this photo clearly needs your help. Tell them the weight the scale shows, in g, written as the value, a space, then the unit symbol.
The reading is 460 g
